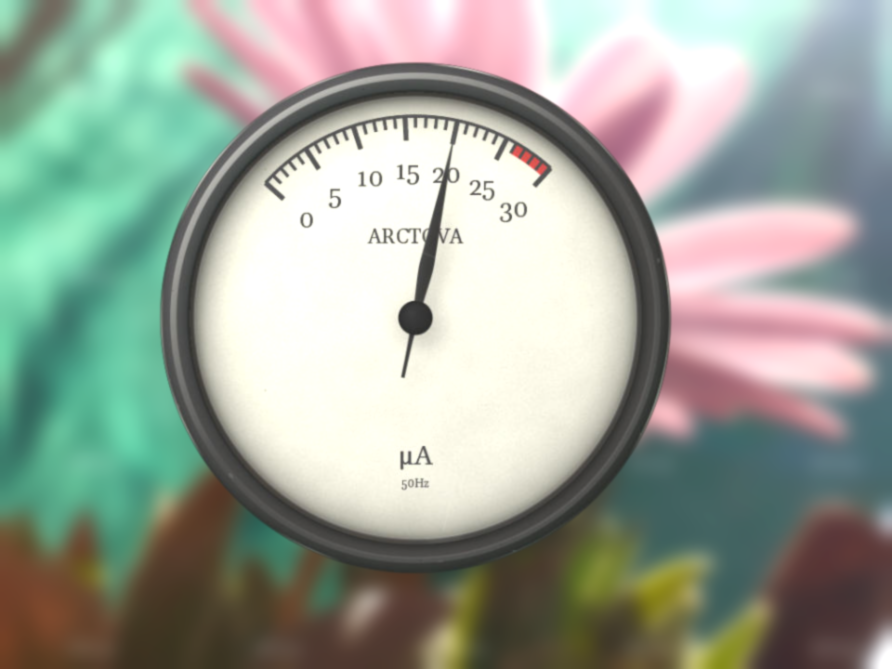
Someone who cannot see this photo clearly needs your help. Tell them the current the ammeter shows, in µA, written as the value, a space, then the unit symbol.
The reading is 20 µA
